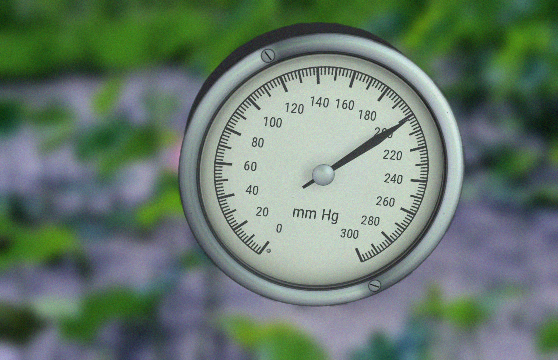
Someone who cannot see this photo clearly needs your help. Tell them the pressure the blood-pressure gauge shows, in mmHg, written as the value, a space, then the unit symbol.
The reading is 200 mmHg
